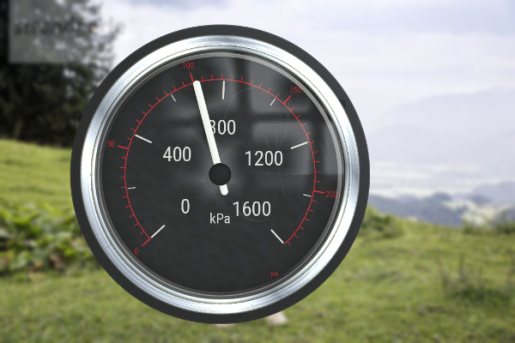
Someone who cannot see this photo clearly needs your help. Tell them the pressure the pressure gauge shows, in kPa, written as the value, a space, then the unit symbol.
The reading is 700 kPa
